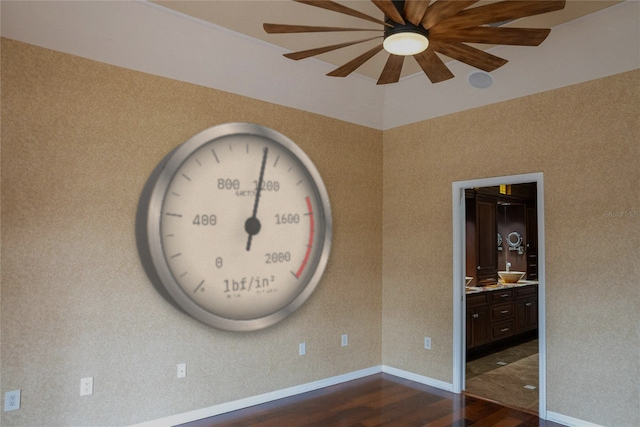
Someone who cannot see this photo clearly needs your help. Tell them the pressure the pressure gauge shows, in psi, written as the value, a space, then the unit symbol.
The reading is 1100 psi
